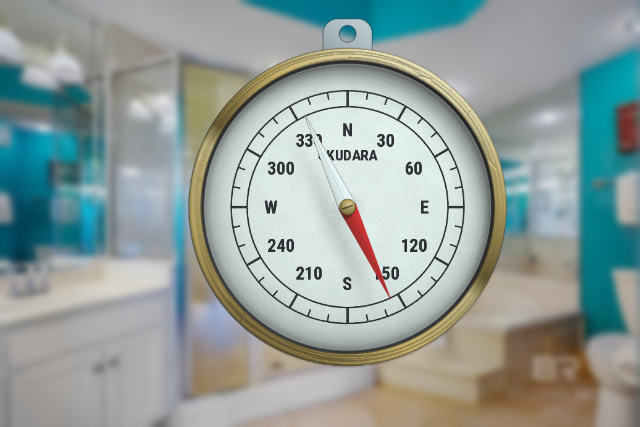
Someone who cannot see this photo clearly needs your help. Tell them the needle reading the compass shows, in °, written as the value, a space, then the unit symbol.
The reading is 155 °
